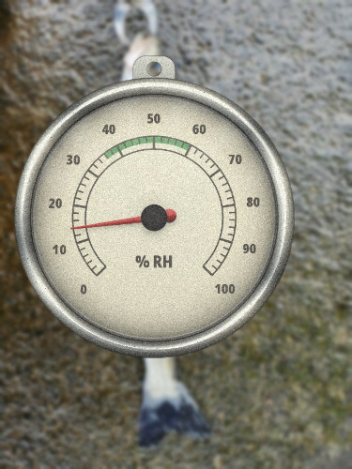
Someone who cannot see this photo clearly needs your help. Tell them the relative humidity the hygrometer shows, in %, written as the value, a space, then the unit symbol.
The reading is 14 %
